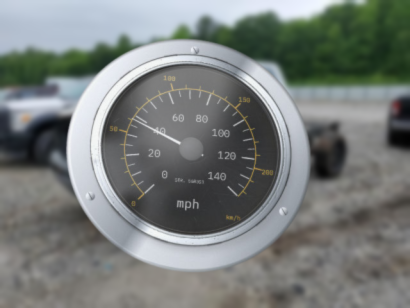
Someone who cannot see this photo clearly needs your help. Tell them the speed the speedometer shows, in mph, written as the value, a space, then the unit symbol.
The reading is 37.5 mph
